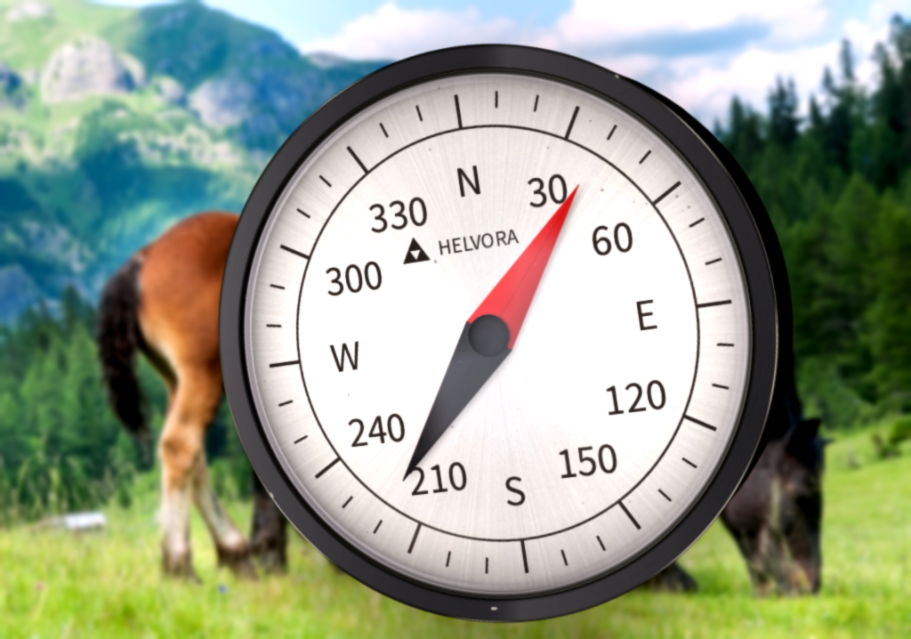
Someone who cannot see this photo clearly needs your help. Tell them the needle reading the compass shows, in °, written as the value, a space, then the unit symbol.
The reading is 40 °
